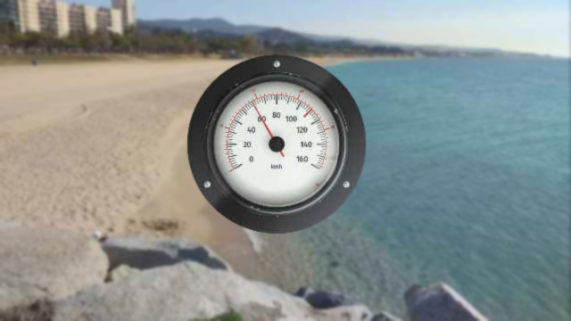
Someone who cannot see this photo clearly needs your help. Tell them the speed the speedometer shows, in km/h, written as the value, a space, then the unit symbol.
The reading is 60 km/h
